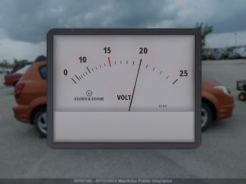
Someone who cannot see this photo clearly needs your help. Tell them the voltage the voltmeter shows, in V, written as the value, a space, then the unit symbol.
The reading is 20 V
